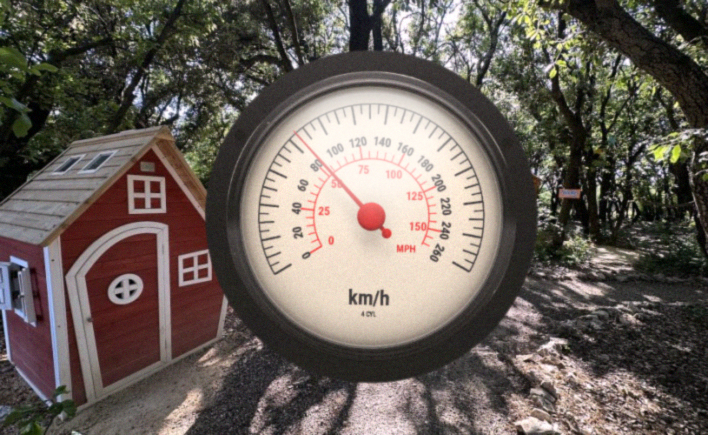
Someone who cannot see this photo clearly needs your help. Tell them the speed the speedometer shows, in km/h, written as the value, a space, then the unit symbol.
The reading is 85 km/h
